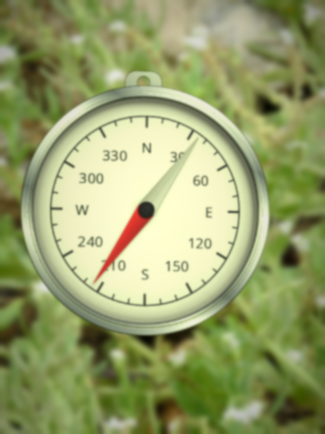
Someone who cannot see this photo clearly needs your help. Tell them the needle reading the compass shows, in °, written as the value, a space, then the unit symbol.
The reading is 215 °
